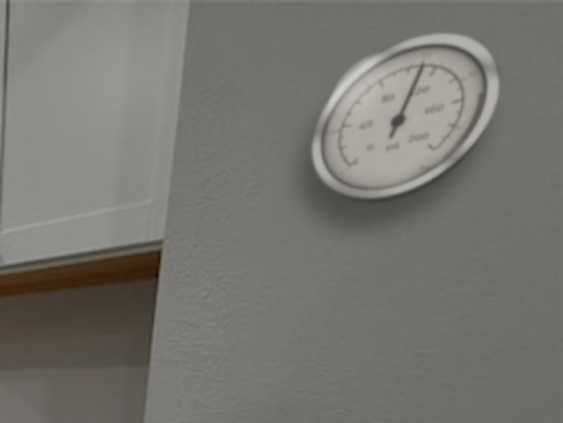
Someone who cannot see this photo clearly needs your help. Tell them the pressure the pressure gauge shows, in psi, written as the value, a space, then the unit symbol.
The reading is 110 psi
